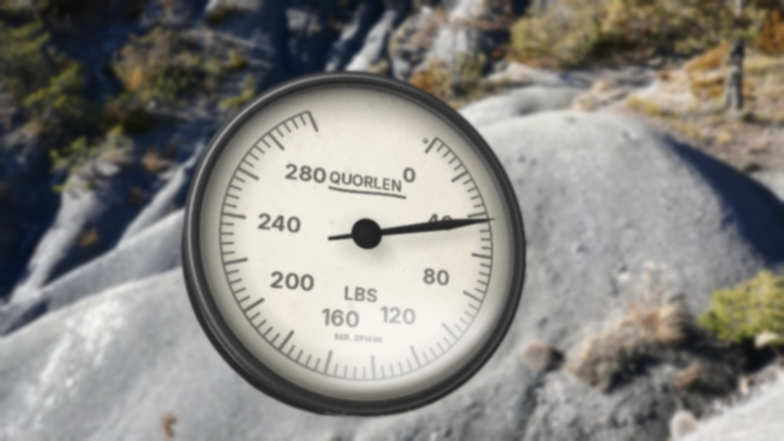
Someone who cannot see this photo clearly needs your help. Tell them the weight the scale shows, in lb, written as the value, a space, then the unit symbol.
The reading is 44 lb
